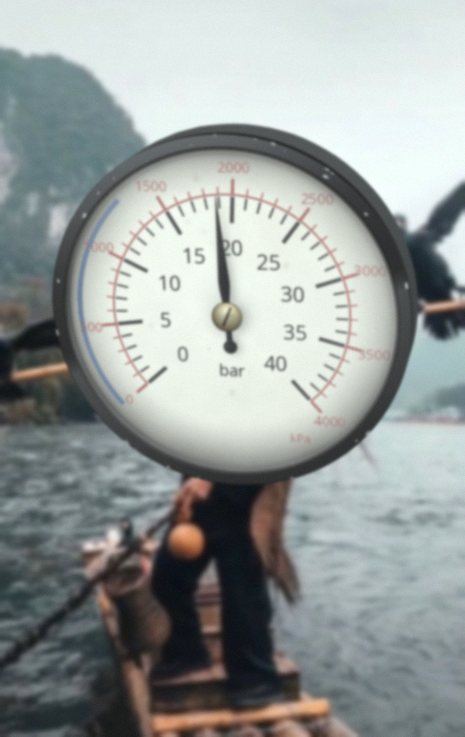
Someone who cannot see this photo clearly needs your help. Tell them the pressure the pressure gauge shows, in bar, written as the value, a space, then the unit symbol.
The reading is 19 bar
